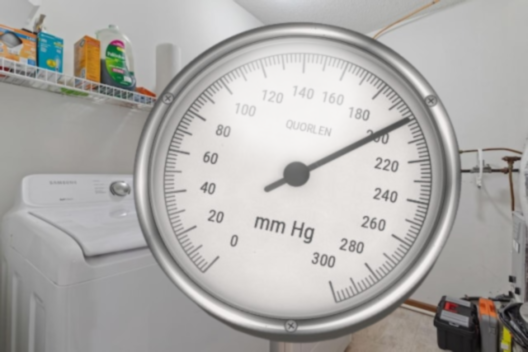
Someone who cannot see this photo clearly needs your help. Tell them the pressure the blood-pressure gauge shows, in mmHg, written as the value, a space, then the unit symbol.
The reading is 200 mmHg
